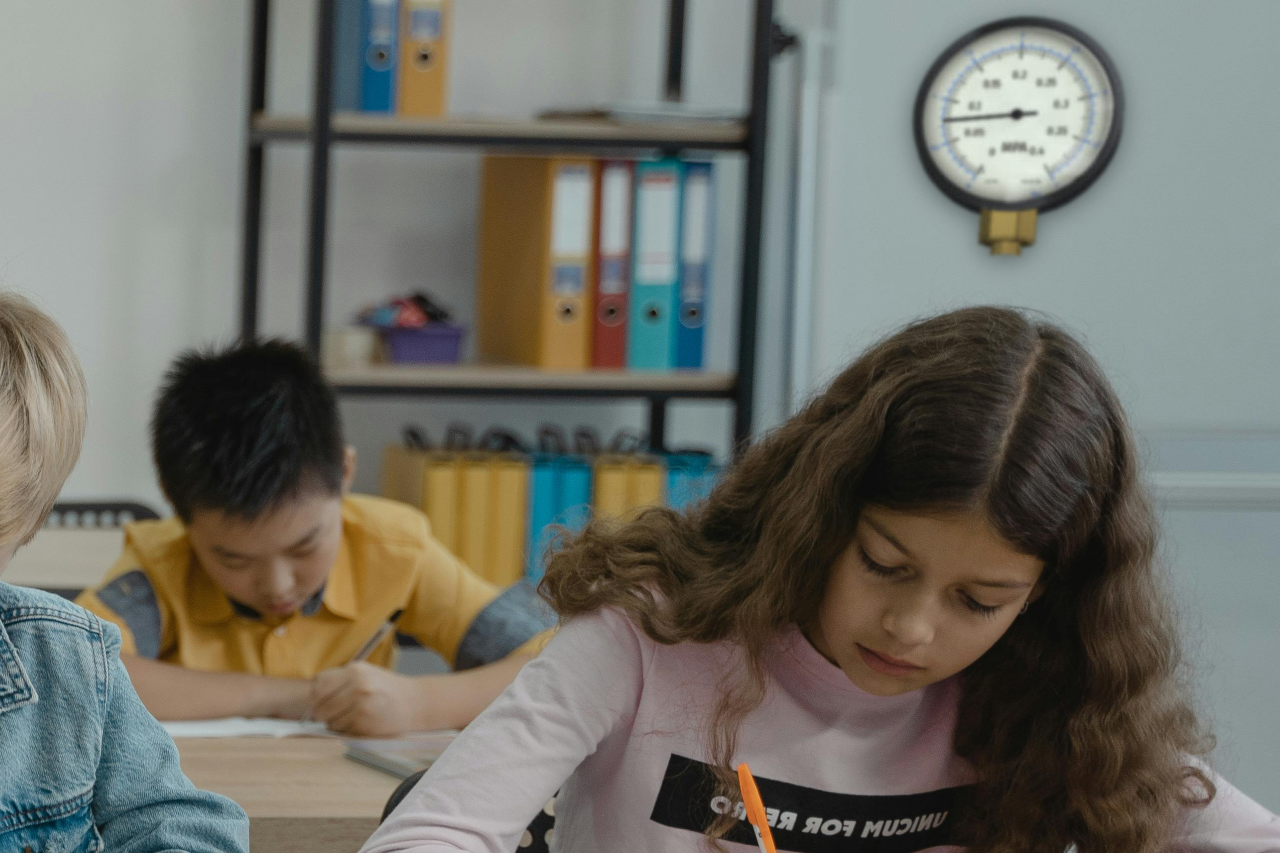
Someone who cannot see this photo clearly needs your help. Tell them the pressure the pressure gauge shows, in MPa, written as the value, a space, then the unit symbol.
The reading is 0.075 MPa
